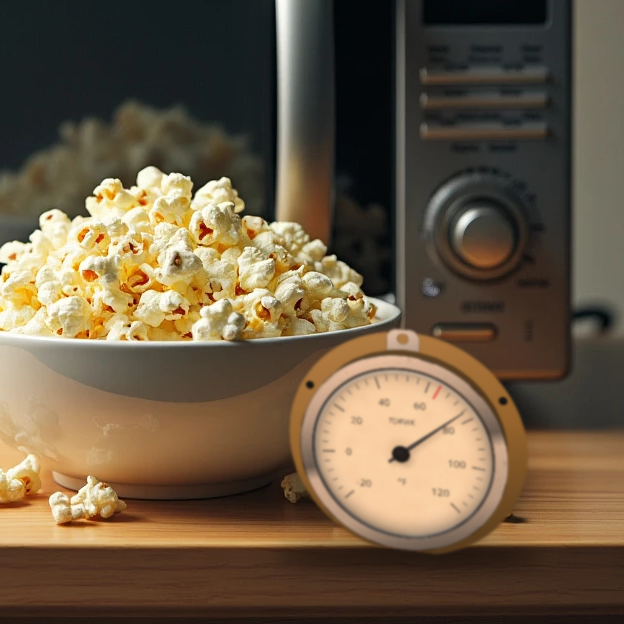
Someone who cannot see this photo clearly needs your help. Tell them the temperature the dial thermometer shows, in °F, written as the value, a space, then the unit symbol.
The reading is 76 °F
